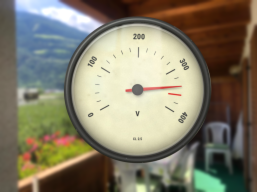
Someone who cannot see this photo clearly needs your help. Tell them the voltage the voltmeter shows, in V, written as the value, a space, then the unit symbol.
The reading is 340 V
